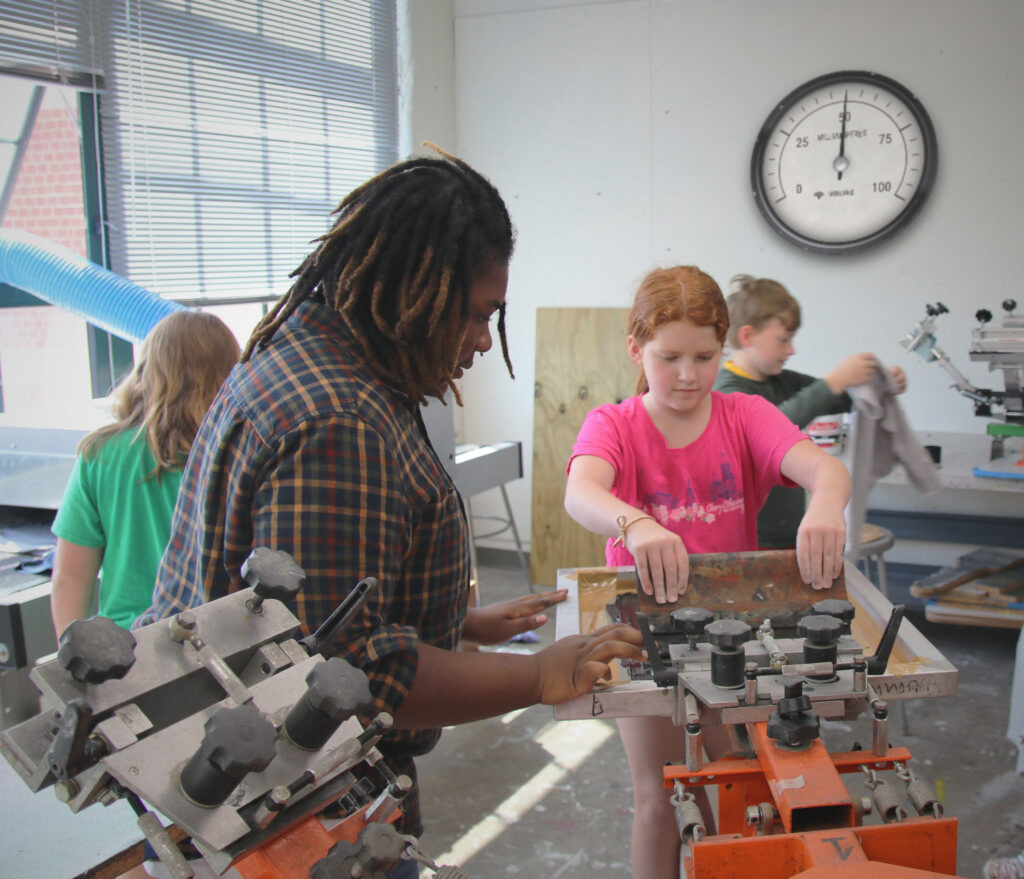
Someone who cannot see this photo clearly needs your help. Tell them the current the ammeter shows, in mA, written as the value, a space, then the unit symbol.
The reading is 50 mA
